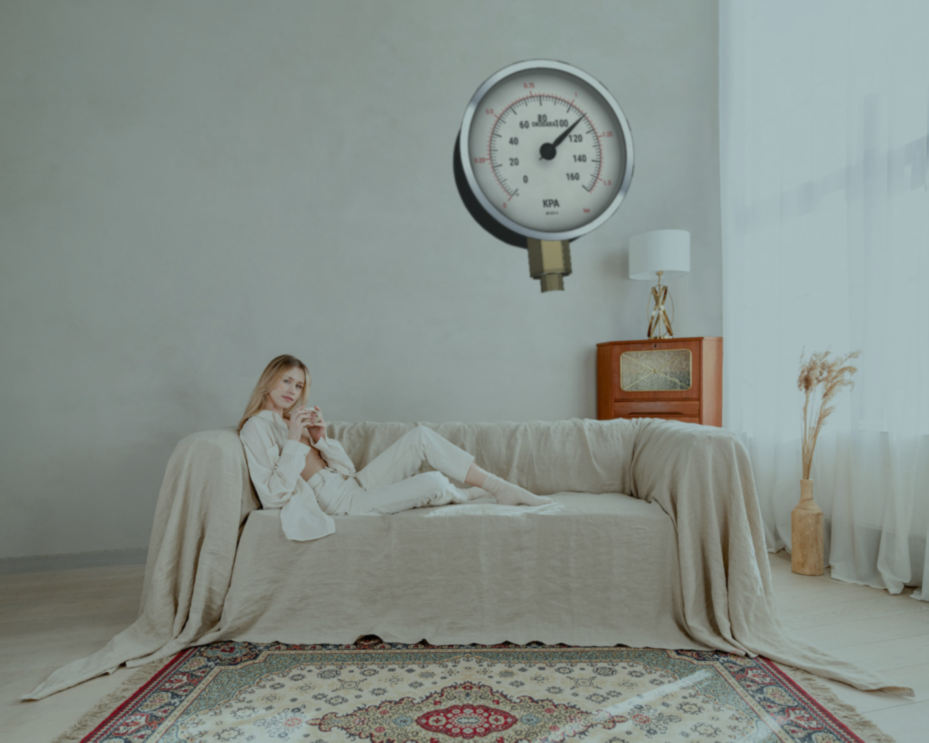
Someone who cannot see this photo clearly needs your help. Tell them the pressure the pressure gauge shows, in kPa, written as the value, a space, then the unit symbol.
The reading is 110 kPa
